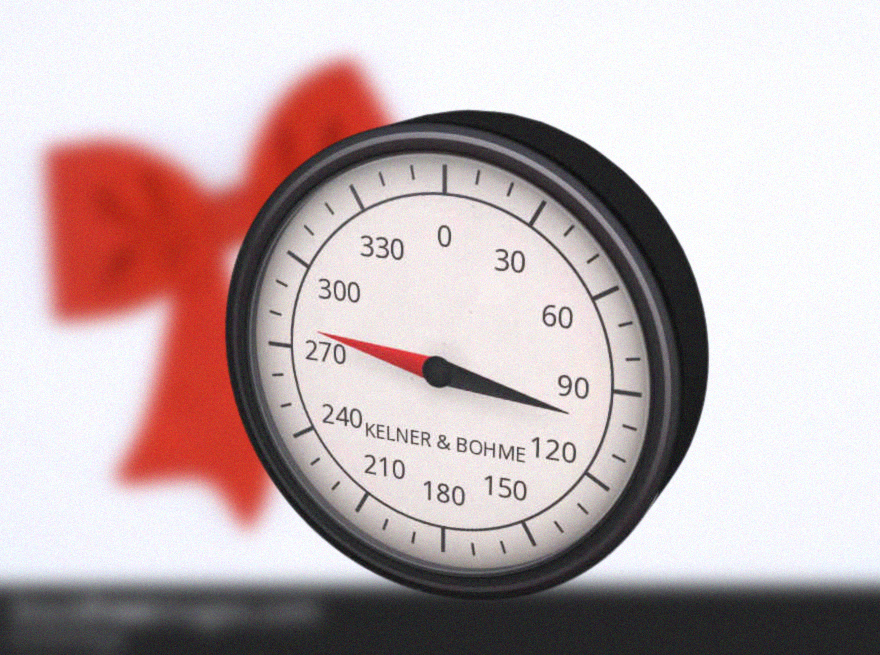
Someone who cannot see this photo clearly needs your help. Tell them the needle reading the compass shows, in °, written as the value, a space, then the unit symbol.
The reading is 280 °
